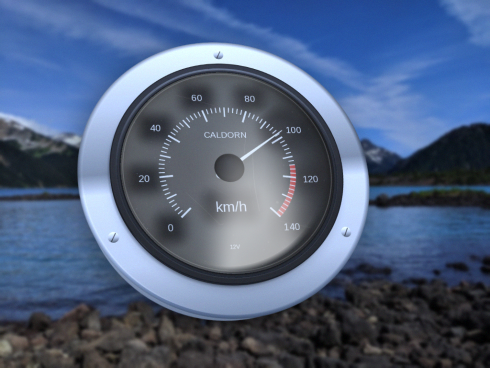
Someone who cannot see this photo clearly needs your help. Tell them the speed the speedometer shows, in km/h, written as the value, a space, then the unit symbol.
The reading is 98 km/h
